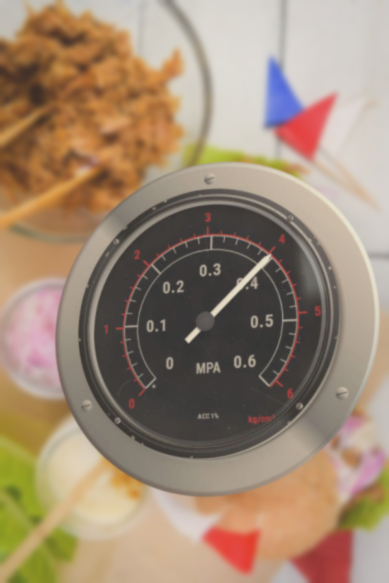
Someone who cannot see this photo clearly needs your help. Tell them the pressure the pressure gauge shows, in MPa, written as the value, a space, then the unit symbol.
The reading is 0.4 MPa
